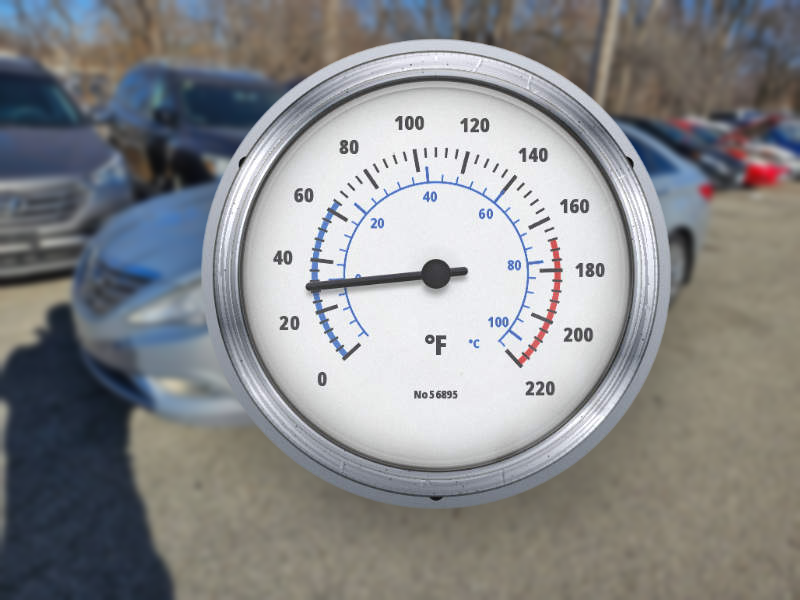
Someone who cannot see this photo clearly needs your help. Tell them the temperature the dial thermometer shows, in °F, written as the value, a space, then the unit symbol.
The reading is 30 °F
